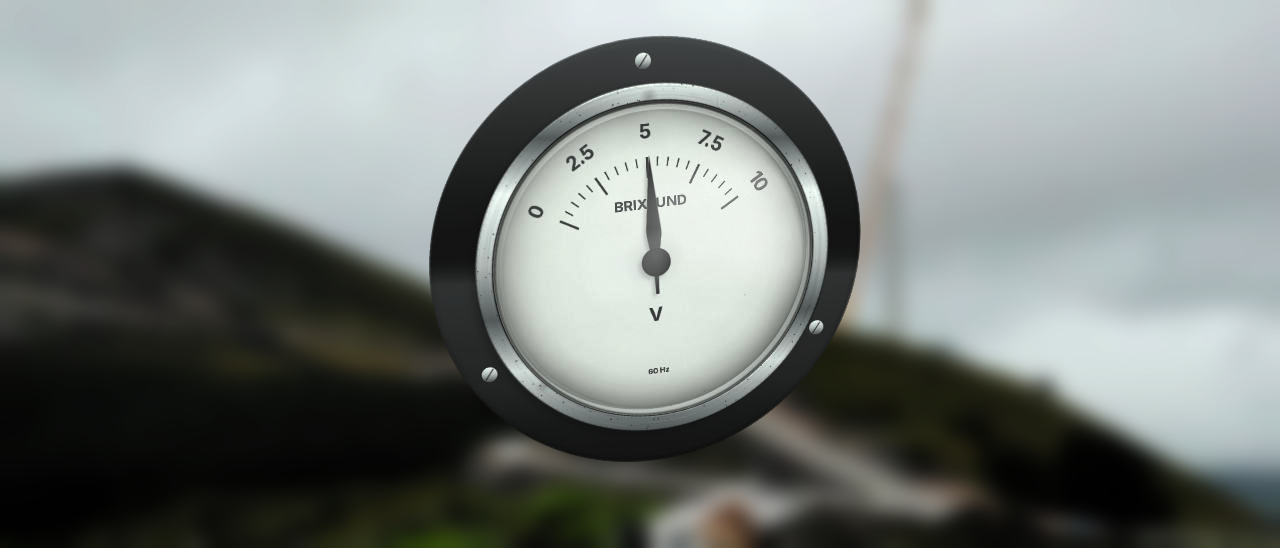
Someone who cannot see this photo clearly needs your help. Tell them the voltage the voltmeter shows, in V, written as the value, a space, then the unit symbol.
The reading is 5 V
